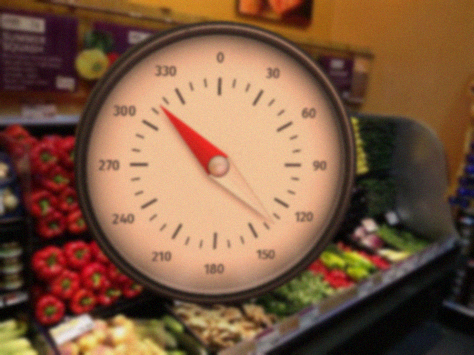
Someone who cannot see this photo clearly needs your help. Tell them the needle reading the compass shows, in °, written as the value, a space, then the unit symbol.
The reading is 315 °
